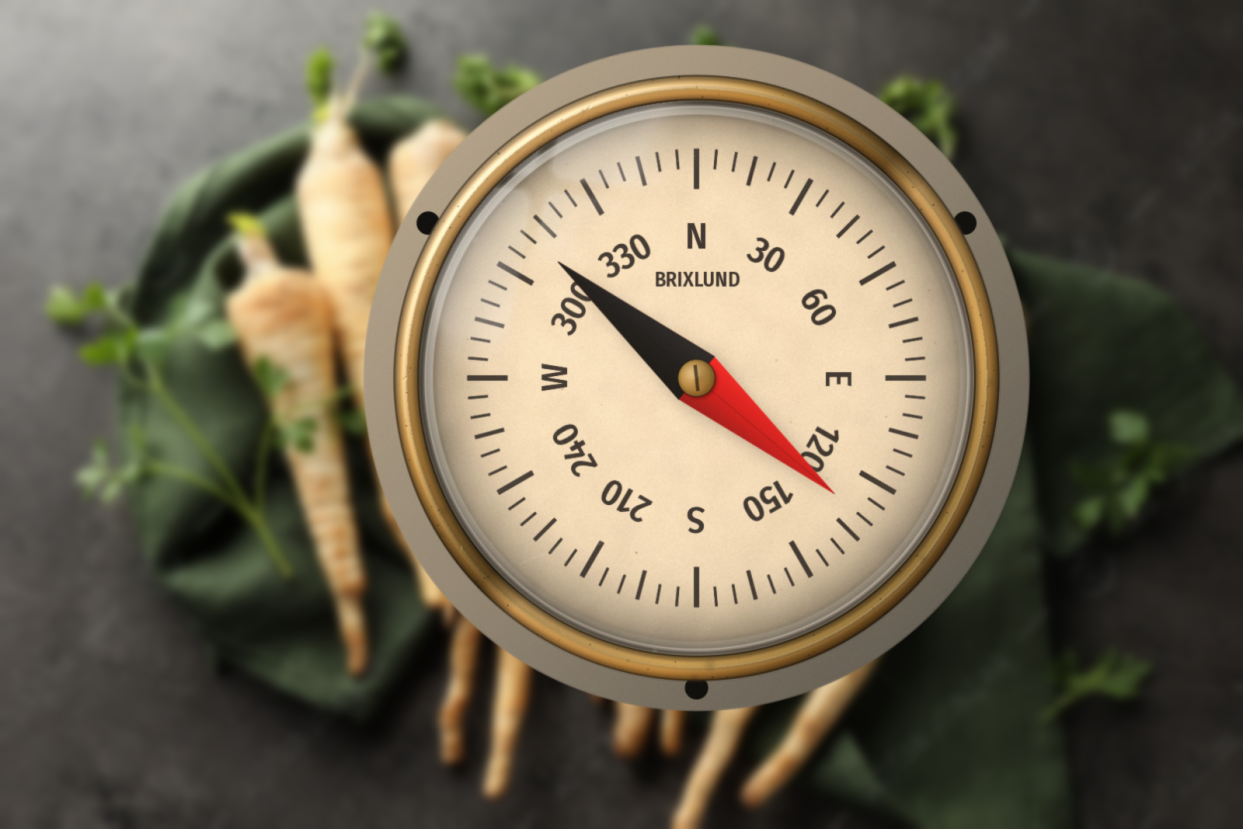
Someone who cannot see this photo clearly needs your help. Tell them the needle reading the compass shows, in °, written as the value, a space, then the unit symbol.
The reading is 130 °
